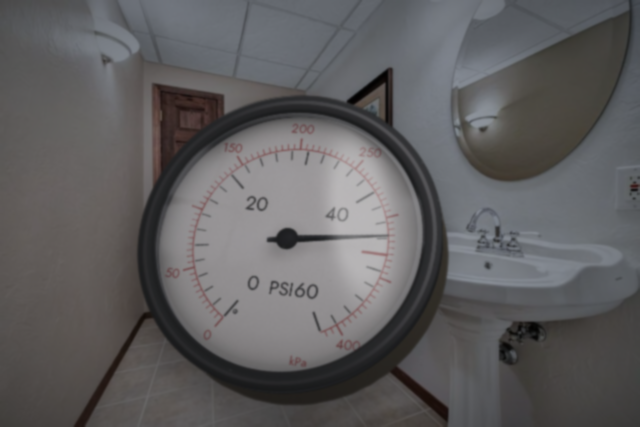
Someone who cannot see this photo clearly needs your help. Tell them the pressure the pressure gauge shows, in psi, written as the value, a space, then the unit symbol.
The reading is 46 psi
